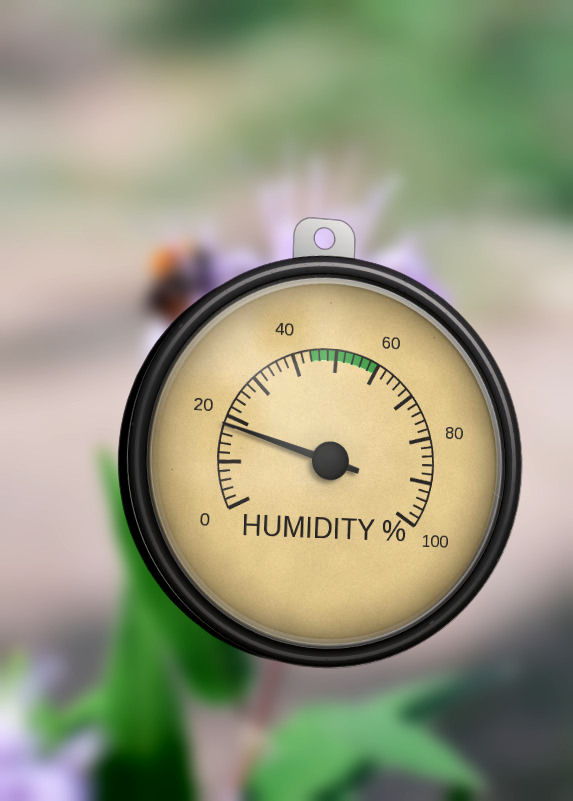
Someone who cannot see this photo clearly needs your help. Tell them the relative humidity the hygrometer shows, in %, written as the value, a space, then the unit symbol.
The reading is 18 %
